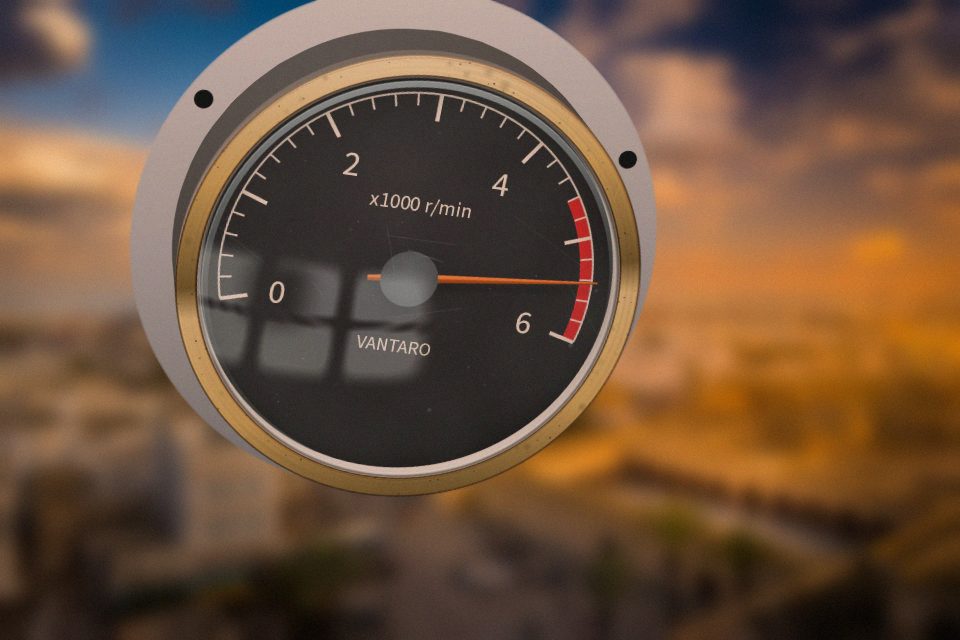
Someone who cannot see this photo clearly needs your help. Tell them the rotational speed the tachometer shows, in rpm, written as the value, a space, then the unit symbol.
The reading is 5400 rpm
